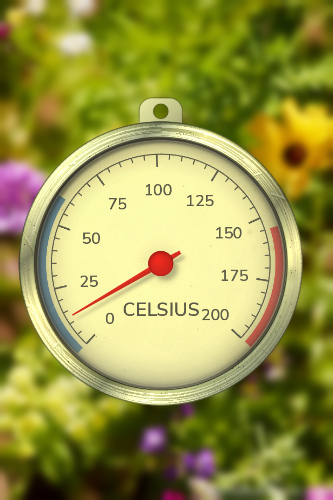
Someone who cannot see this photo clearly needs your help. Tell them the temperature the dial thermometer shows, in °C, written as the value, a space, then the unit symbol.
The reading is 12.5 °C
